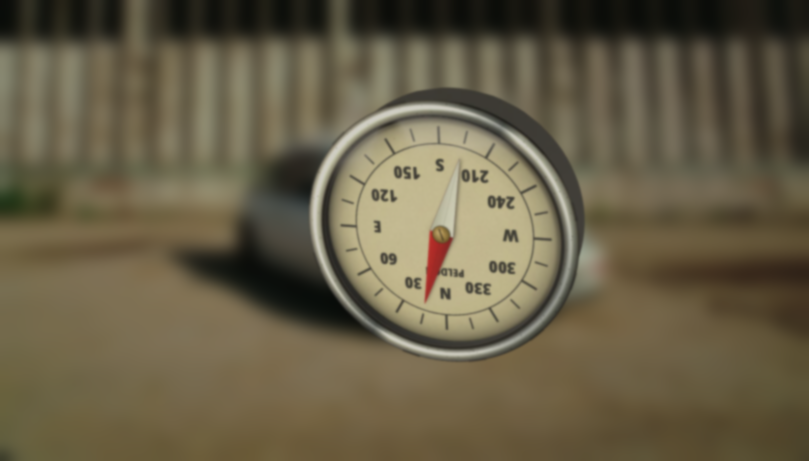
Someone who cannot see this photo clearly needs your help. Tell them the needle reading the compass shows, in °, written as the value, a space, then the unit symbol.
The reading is 15 °
